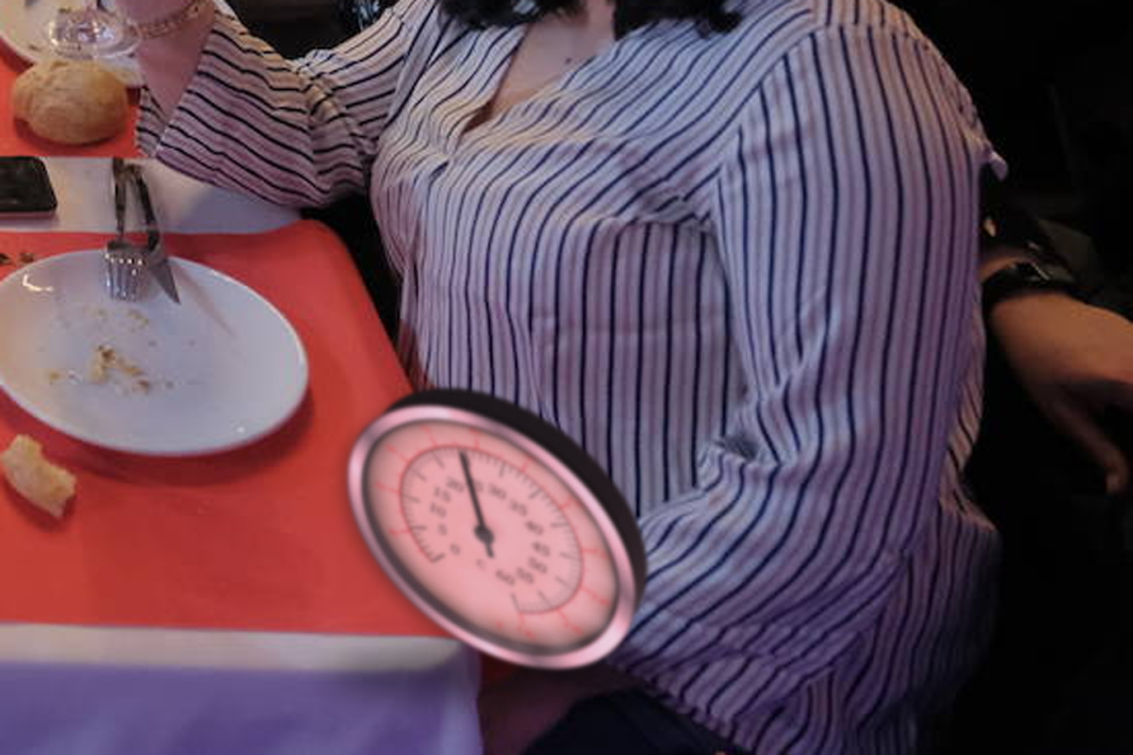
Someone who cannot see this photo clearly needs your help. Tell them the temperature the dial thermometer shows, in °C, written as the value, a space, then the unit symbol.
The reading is 25 °C
